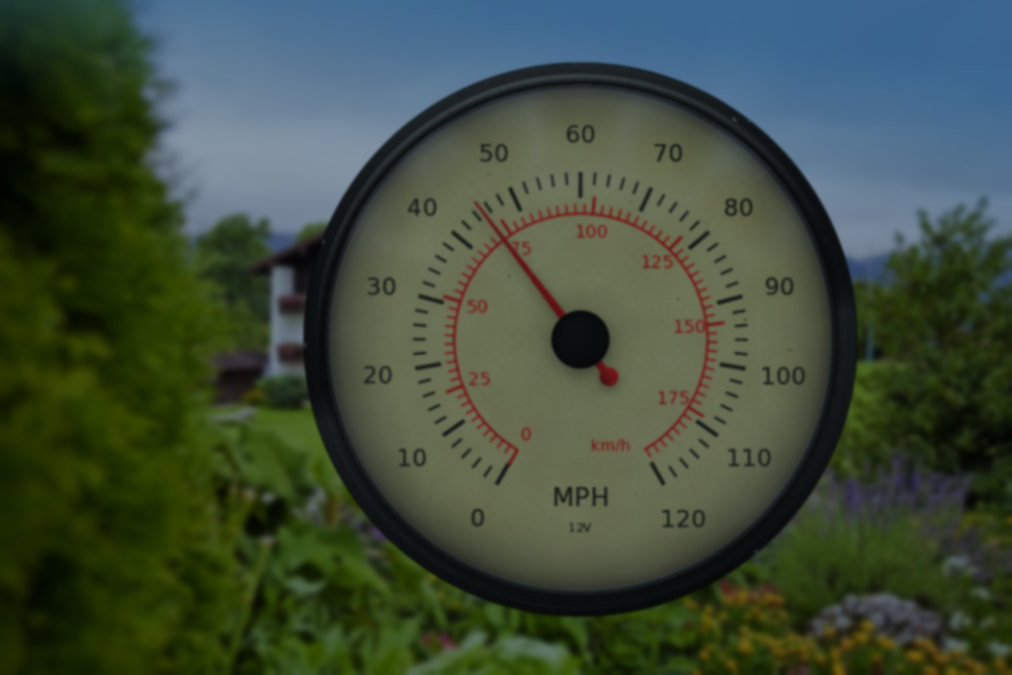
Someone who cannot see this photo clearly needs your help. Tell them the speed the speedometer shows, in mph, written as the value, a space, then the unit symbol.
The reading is 45 mph
